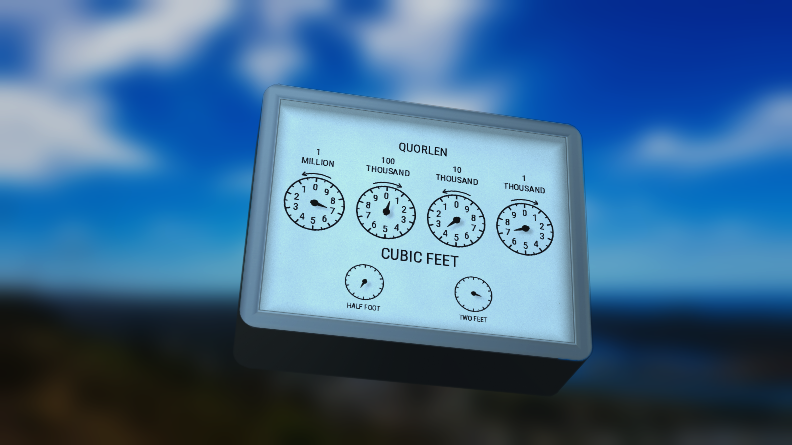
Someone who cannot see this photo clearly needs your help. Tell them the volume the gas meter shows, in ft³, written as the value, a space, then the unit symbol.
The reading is 703700 ft³
